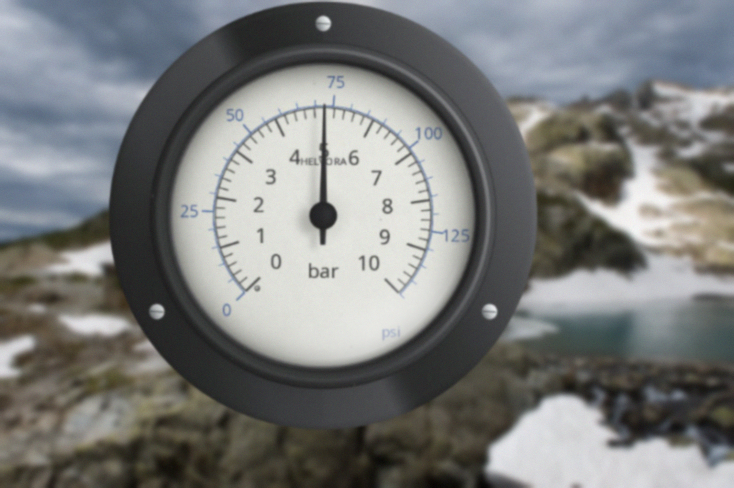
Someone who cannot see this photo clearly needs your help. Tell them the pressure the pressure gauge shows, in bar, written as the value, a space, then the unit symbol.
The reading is 5 bar
